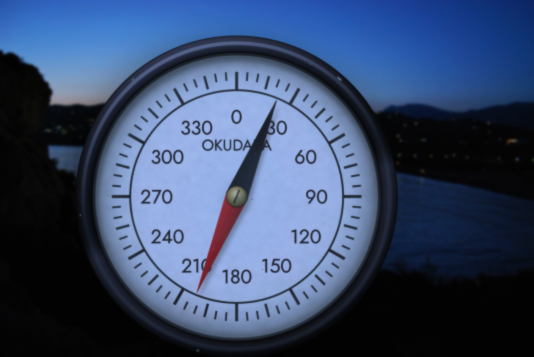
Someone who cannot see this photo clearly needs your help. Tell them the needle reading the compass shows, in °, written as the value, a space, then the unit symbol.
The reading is 202.5 °
